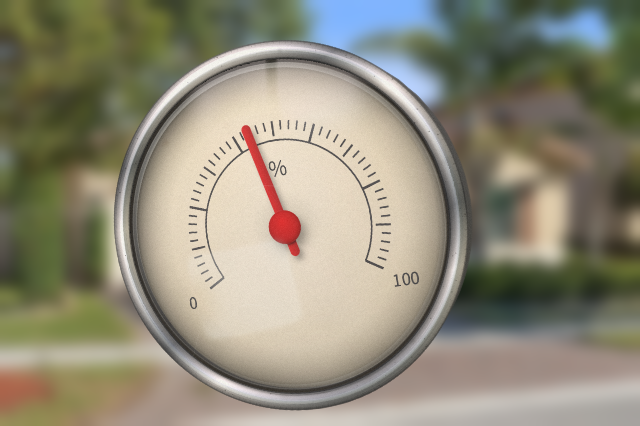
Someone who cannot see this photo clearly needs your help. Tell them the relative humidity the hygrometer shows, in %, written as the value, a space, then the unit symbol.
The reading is 44 %
